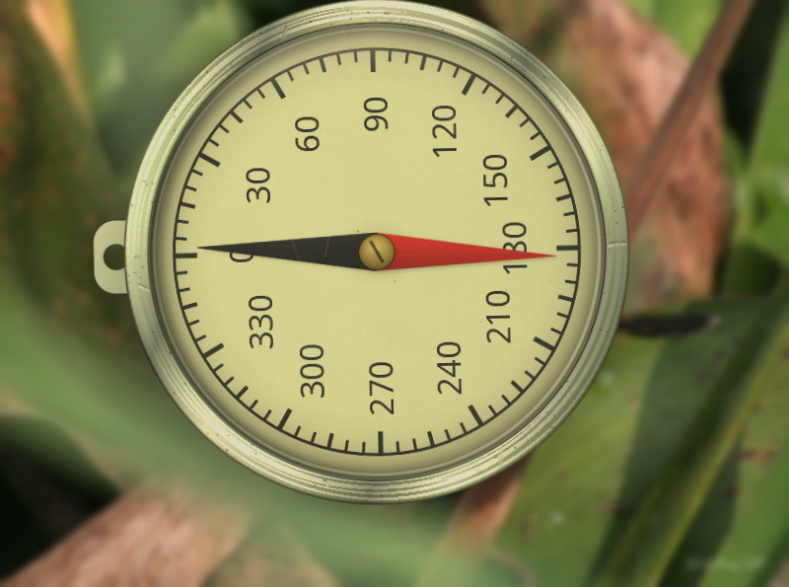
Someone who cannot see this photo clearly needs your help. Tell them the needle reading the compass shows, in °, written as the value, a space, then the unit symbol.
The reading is 182.5 °
